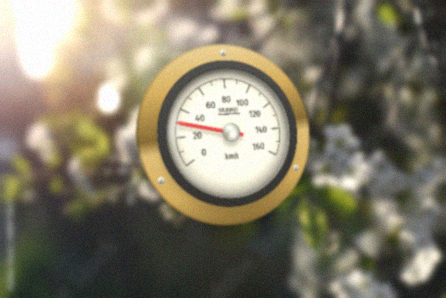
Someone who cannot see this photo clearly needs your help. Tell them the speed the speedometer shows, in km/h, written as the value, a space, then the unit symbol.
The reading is 30 km/h
